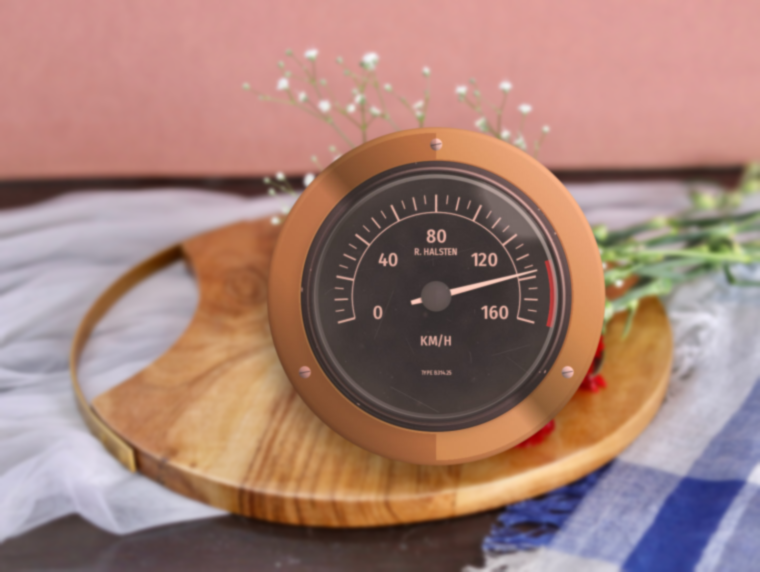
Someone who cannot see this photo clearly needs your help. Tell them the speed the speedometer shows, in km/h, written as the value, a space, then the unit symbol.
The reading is 137.5 km/h
